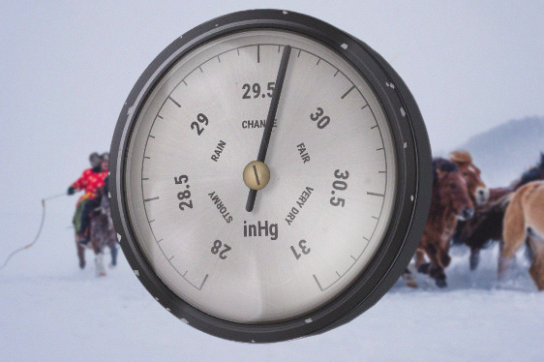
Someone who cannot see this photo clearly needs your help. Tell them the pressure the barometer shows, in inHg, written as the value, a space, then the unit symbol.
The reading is 29.65 inHg
